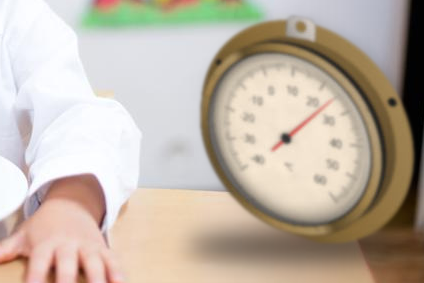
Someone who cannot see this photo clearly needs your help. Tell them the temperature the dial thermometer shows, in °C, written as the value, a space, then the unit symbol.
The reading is 25 °C
